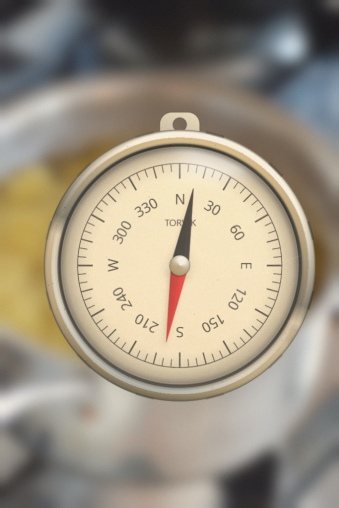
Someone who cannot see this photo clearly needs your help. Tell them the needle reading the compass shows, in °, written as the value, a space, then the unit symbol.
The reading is 190 °
